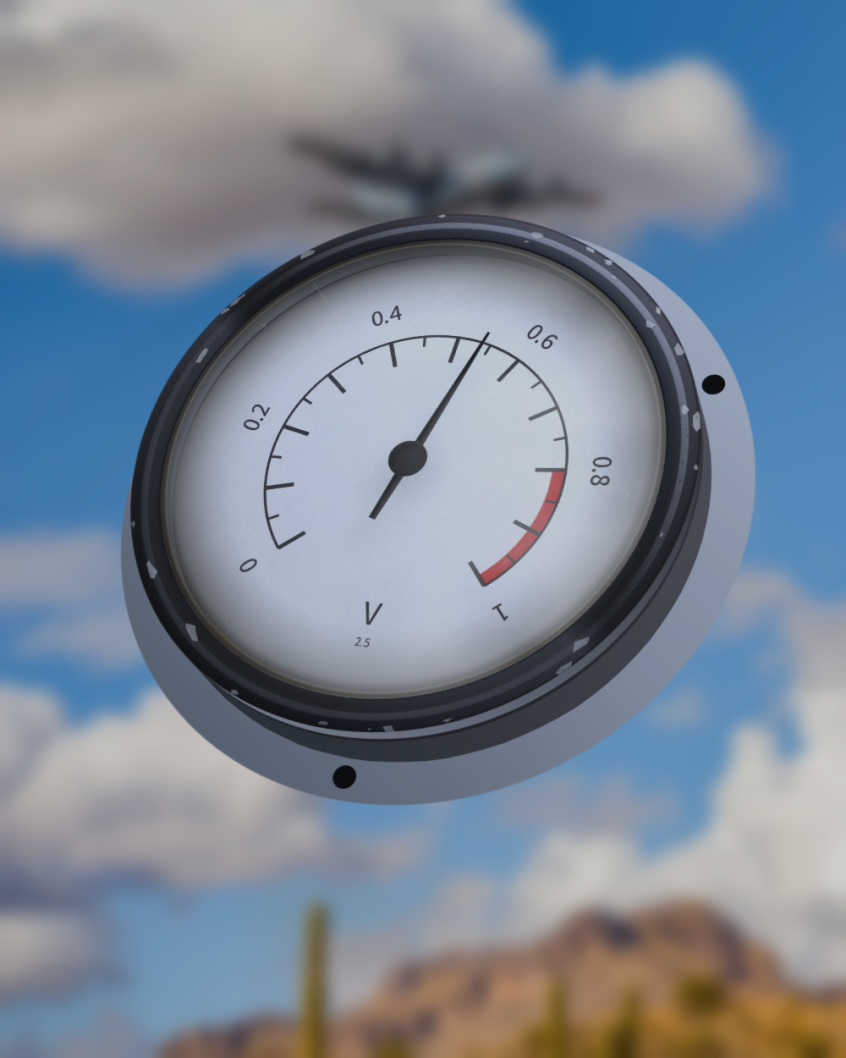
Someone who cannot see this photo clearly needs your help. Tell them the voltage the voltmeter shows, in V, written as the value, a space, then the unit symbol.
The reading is 0.55 V
